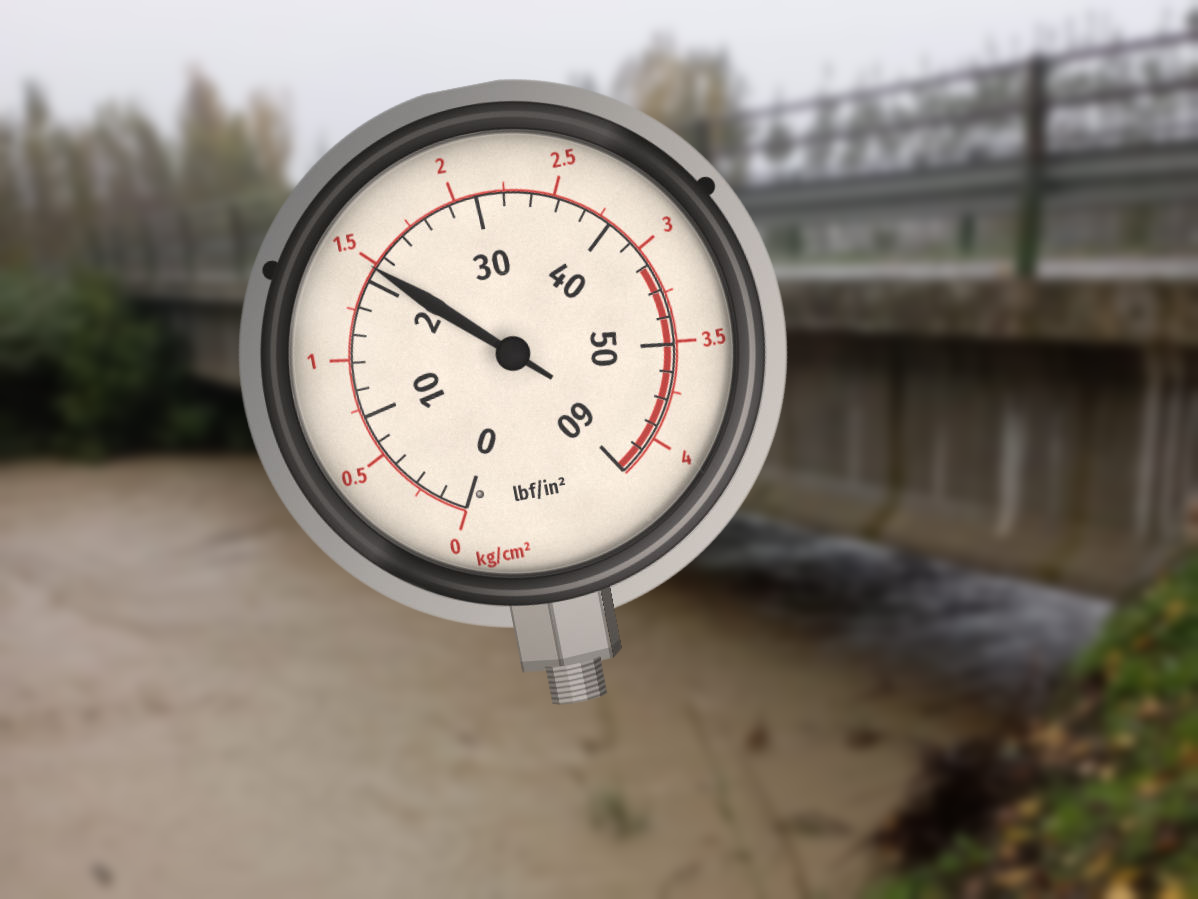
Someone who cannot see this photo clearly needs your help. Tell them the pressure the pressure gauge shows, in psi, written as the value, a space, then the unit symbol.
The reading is 21 psi
